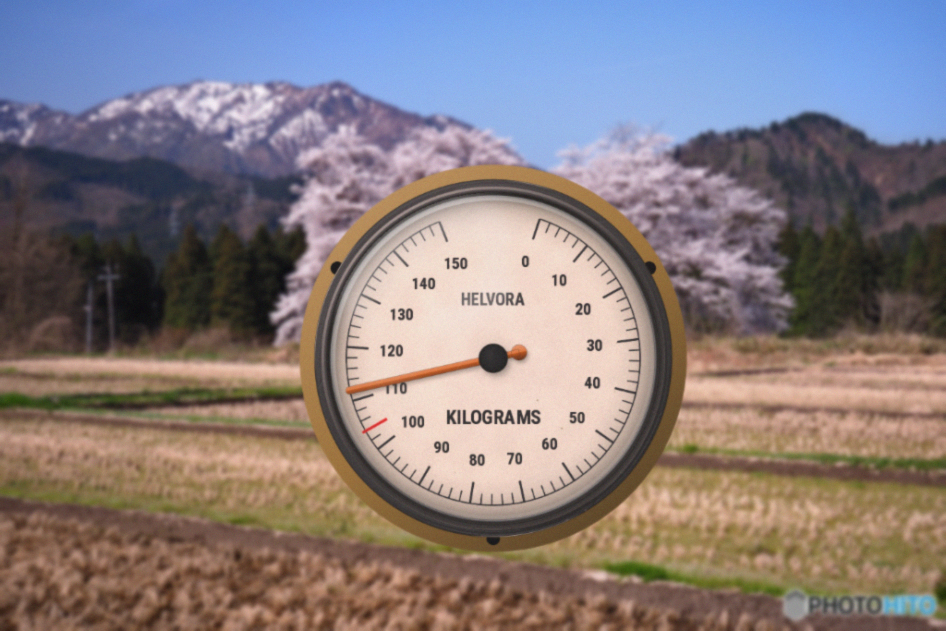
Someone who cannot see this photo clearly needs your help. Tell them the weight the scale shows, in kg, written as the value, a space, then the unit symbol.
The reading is 112 kg
